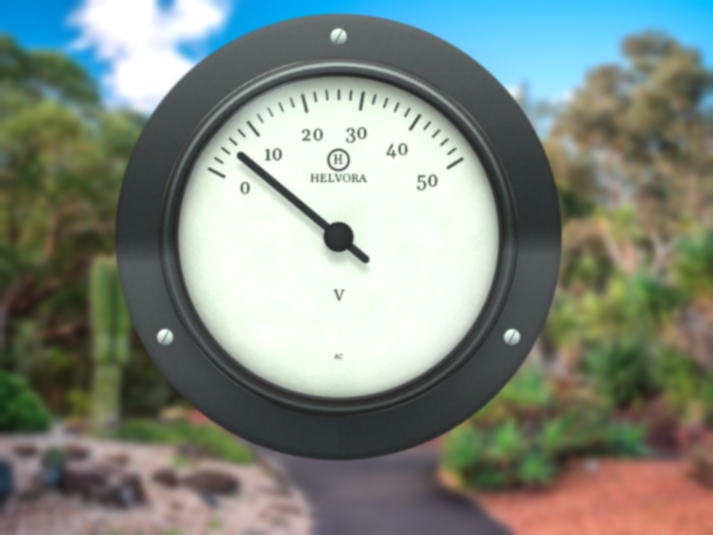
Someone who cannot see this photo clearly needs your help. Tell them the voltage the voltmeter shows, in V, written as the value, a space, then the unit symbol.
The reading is 5 V
